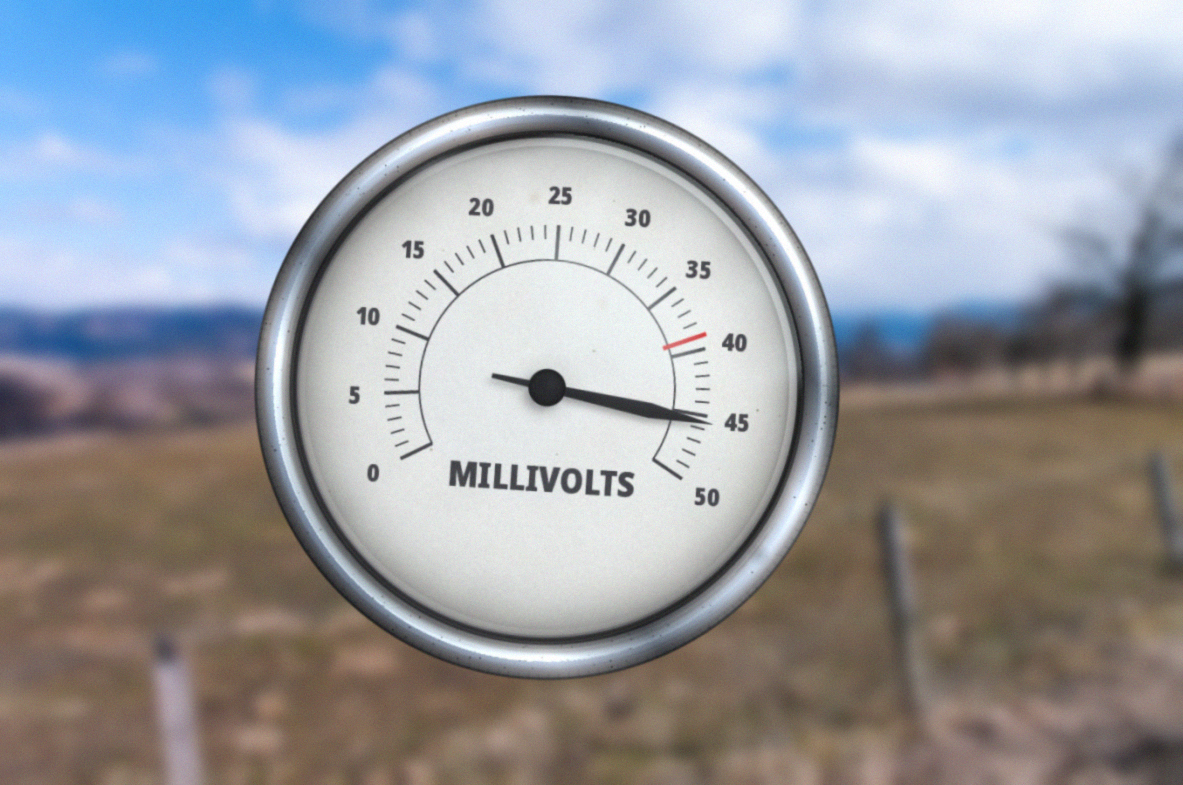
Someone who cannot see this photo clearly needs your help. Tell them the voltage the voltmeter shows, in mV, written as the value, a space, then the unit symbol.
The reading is 45.5 mV
